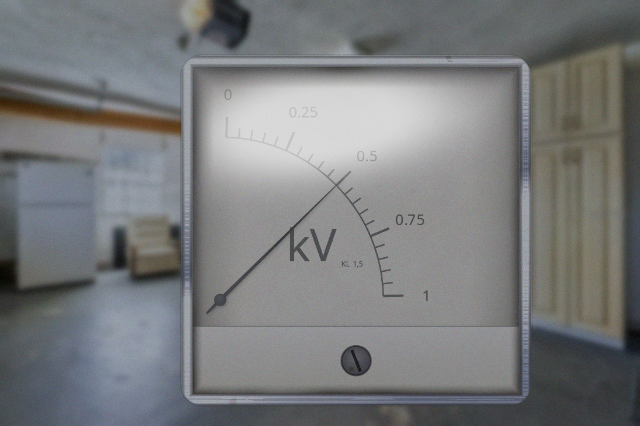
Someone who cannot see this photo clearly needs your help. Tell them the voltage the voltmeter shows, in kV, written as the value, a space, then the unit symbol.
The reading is 0.5 kV
